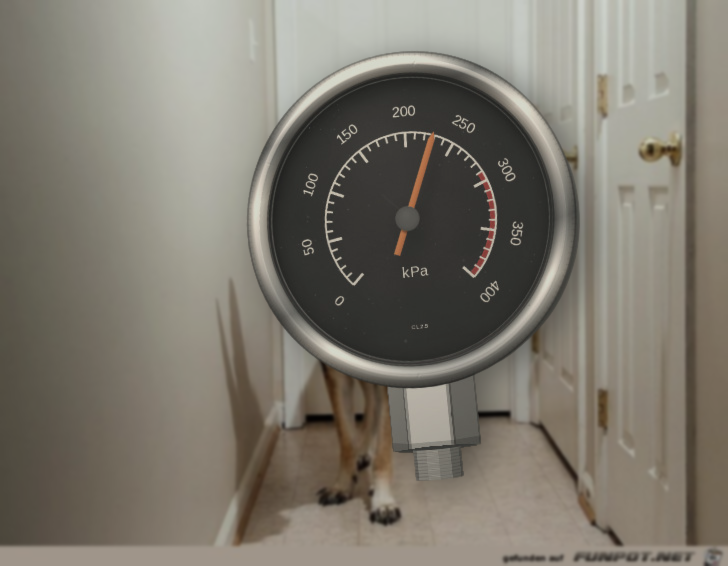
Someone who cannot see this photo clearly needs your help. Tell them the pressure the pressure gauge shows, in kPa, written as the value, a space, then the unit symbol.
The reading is 230 kPa
